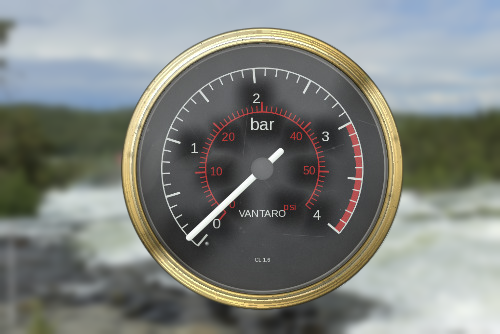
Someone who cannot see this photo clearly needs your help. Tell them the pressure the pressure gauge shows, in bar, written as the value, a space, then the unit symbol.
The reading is 0.1 bar
